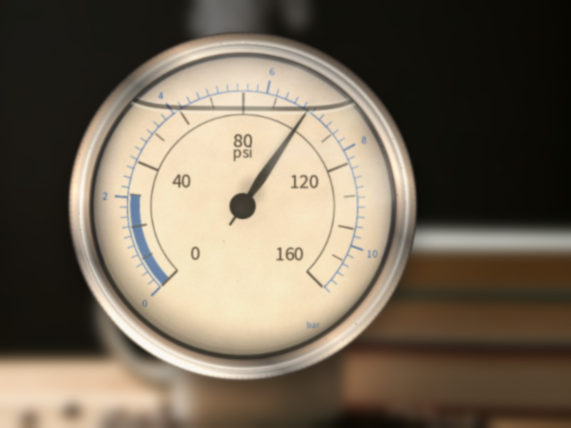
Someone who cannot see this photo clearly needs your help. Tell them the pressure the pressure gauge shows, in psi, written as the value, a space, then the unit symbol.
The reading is 100 psi
